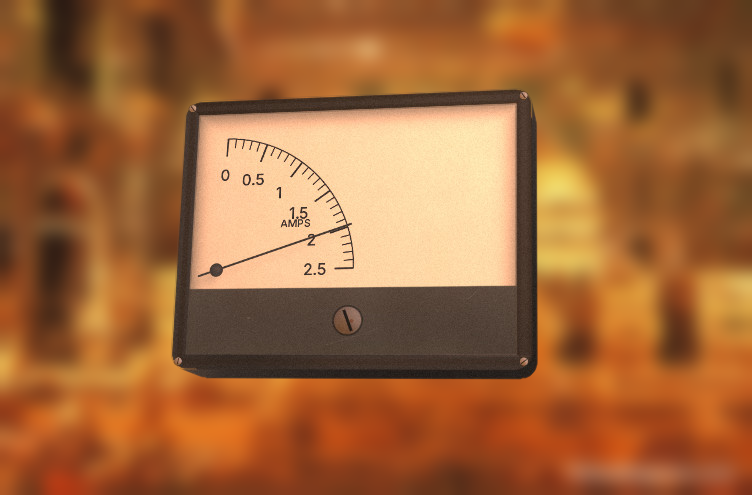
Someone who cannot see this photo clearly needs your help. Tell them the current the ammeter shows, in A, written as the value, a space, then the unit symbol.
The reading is 2 A
